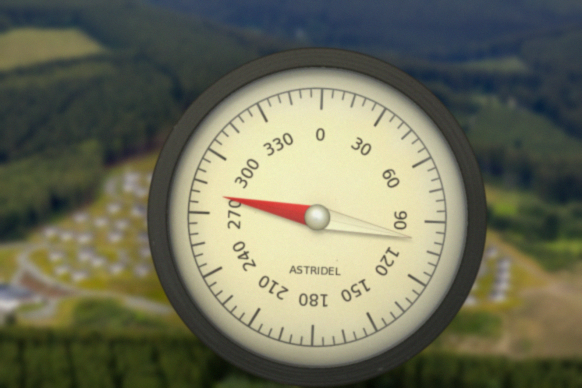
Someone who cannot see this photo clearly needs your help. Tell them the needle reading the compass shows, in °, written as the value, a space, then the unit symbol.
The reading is 280 °
